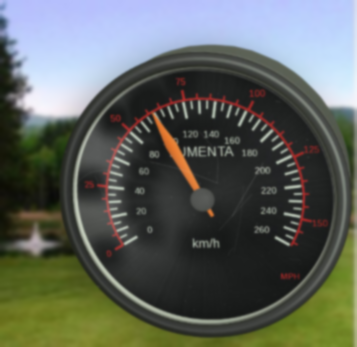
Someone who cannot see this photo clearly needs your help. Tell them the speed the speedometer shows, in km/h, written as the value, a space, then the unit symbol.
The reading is 100 km/h
